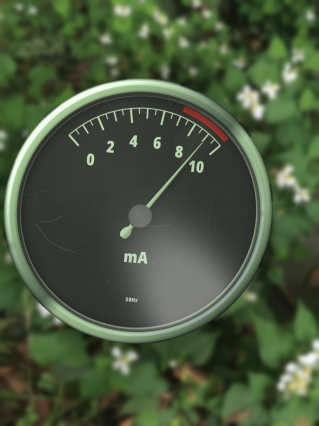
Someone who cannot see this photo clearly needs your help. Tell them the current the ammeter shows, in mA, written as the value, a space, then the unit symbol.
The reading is 9 mA
